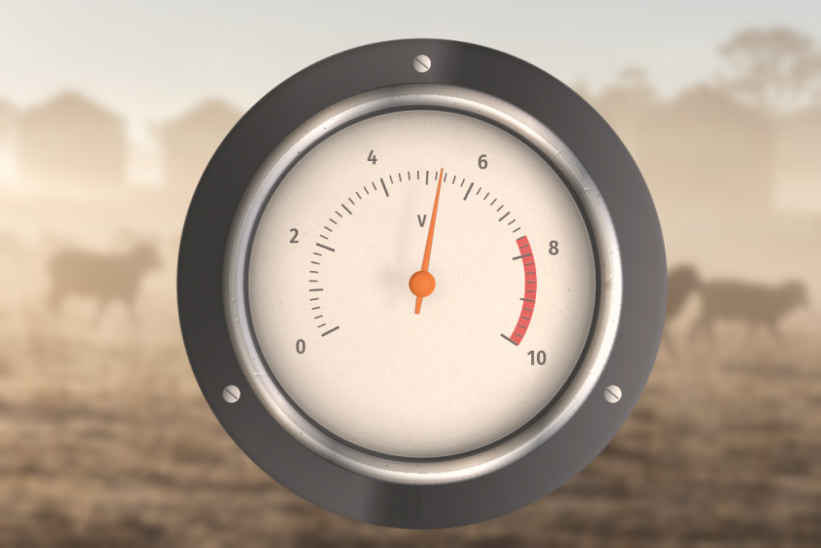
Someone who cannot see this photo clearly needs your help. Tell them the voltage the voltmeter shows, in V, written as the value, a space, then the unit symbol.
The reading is 5.3 V
